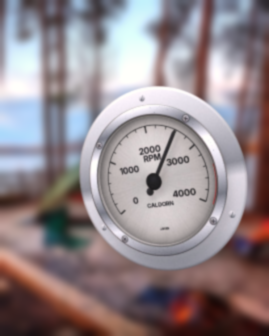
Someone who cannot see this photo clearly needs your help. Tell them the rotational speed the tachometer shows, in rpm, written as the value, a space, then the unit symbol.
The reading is 2600 rpm
